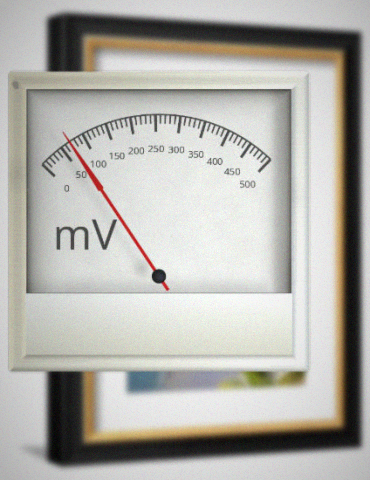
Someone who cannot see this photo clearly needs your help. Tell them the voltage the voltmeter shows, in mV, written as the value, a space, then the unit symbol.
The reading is 70 mV
